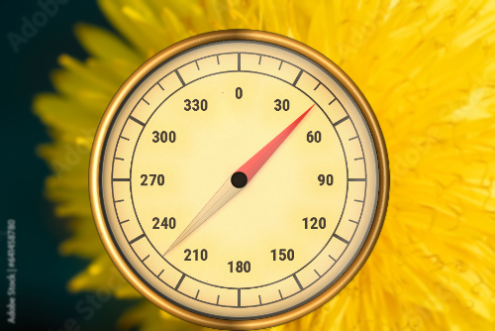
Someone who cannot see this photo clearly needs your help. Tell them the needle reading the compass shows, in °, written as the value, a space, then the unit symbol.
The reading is 45 °
